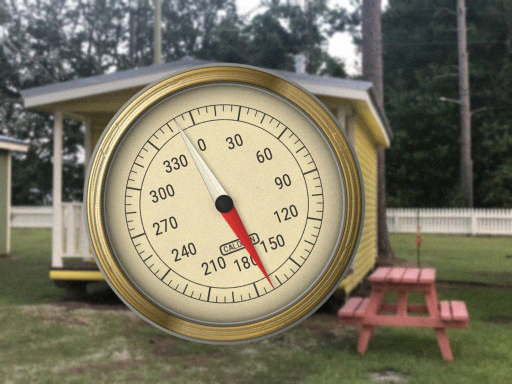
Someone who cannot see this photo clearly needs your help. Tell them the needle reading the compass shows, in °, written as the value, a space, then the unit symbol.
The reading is 170 °
